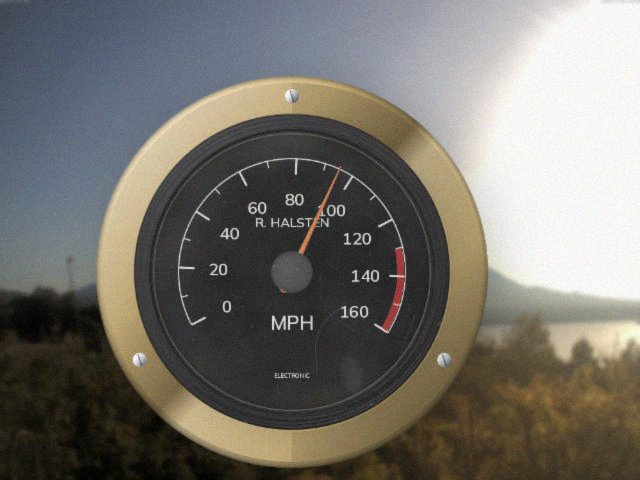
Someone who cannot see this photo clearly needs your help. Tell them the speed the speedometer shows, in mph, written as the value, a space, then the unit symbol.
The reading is 95 mph
